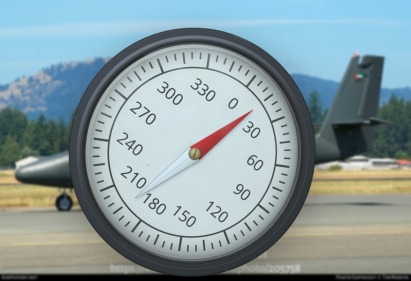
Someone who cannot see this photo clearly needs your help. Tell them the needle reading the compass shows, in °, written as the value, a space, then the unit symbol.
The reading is 15 °
